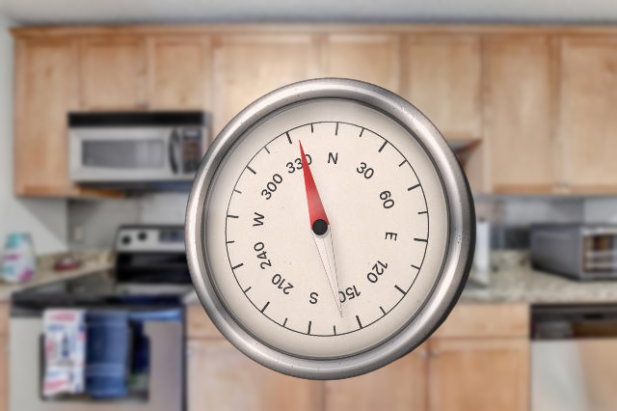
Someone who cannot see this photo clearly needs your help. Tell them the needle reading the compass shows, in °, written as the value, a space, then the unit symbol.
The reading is 337.5 °
